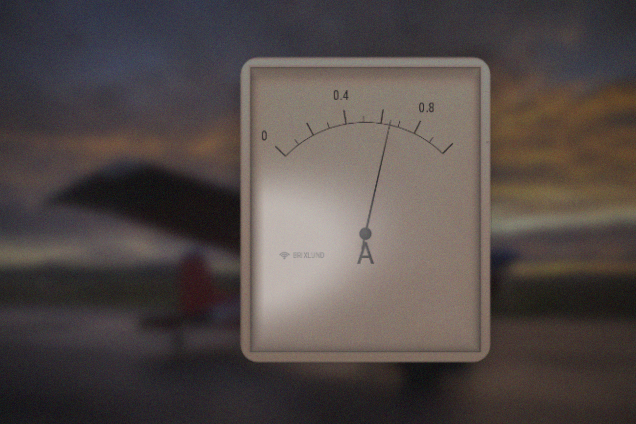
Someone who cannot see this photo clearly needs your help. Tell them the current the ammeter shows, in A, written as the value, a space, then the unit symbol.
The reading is 0.65 A
